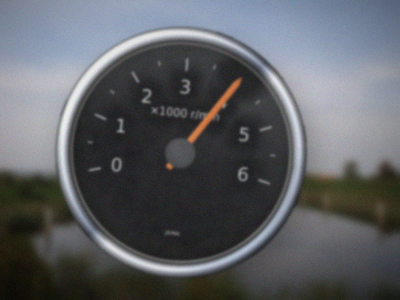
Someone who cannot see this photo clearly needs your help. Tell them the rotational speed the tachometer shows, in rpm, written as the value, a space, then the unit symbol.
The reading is 4000 rpm
